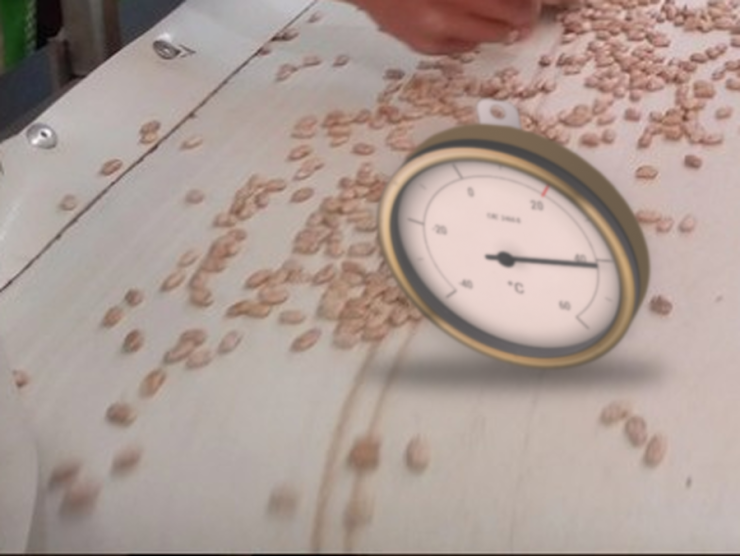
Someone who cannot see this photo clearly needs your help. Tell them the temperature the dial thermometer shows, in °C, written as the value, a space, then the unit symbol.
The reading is 40 °C
